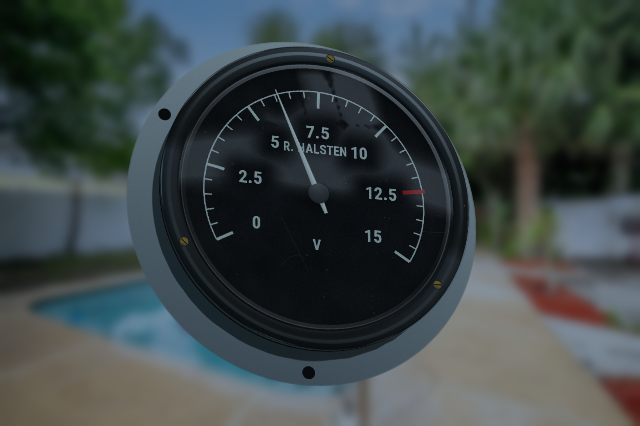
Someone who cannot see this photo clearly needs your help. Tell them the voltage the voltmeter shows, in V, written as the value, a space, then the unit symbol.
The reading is 6 V
